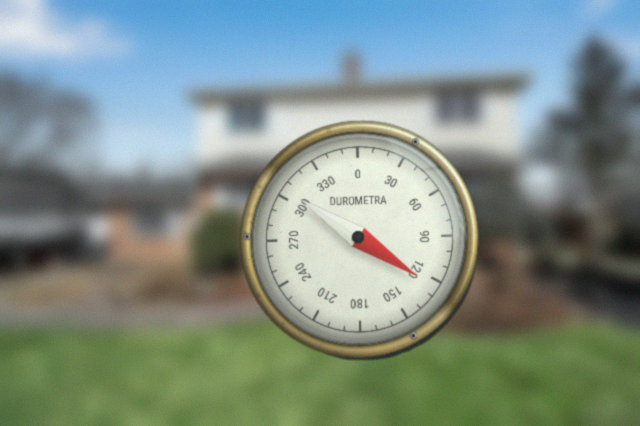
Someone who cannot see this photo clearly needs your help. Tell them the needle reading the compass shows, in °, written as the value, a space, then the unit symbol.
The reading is 125 °
